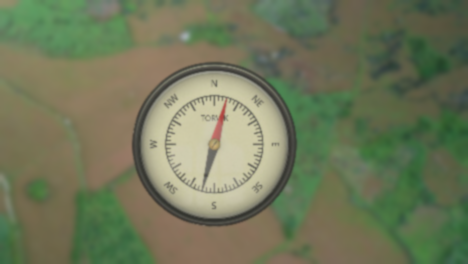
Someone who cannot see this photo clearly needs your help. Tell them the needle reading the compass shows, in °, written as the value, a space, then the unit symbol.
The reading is 15 °
